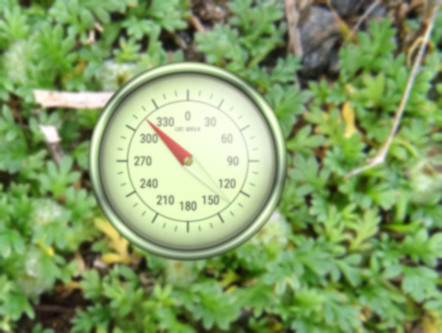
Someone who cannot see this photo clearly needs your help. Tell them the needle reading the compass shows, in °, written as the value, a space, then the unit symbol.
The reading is 315 °
